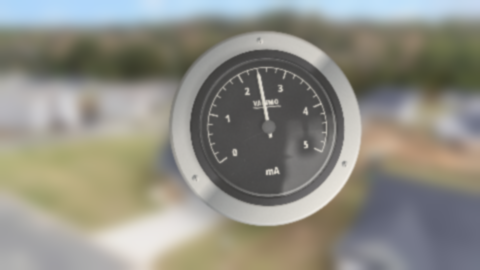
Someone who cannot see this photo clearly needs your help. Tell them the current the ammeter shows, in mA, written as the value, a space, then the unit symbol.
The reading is 2.4 mA
